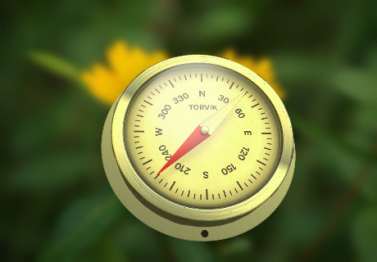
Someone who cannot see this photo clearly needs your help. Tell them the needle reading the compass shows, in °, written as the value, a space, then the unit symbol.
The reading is 225 °
